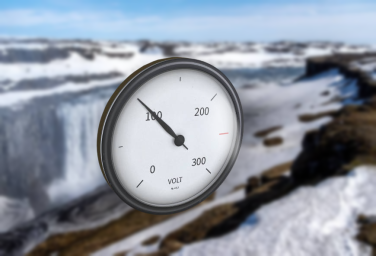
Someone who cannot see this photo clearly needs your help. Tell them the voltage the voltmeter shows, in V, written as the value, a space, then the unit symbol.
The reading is 100 V
